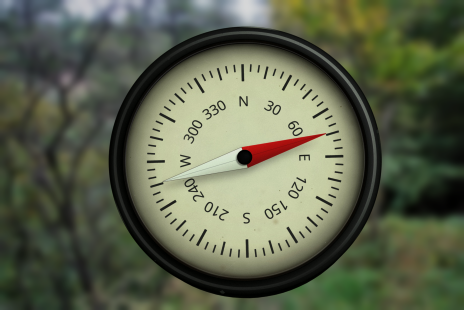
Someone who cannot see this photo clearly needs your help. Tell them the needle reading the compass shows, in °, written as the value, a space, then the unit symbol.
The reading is 75 °
